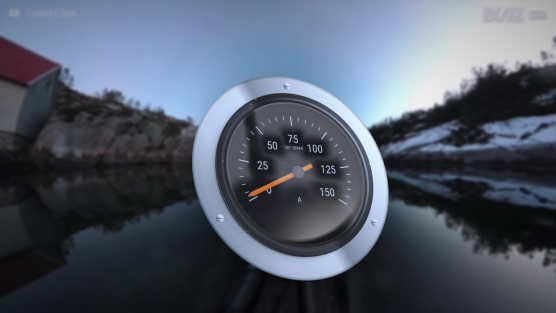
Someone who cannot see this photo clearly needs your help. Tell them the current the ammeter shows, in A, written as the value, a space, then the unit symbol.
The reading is 2.5 A
